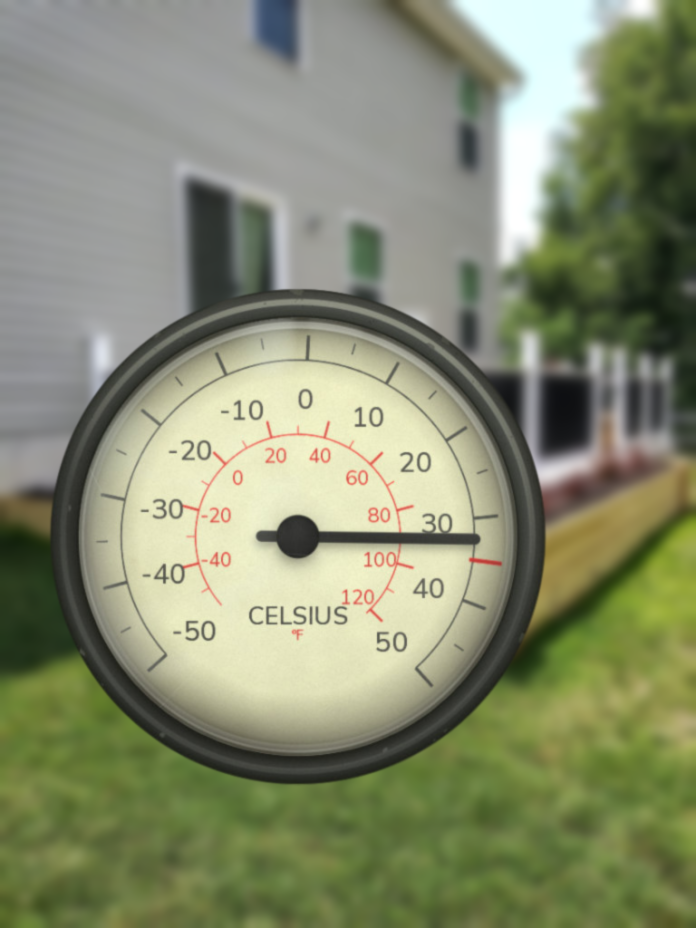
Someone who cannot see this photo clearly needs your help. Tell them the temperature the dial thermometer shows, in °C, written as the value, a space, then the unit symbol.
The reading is 32.5 °C
